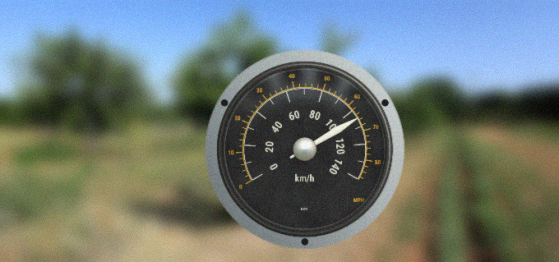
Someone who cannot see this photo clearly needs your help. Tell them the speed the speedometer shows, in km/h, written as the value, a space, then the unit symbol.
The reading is 105 km/h
